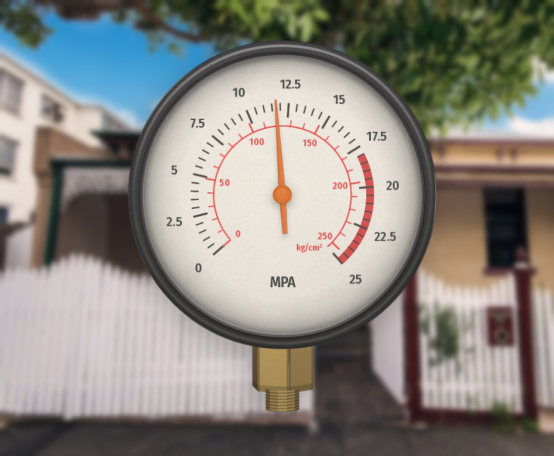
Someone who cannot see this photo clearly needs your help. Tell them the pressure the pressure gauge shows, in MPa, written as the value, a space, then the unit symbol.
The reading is 11.75 MPa
